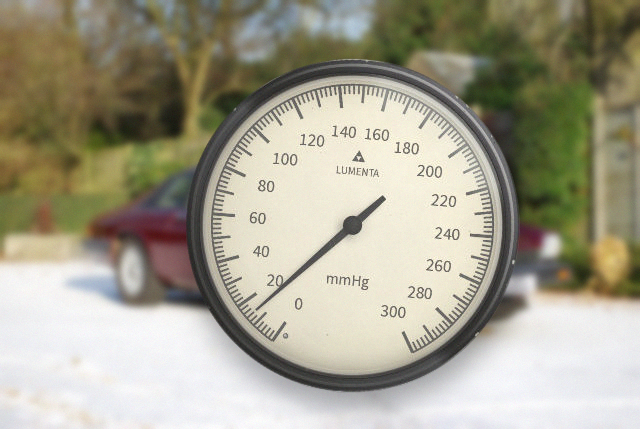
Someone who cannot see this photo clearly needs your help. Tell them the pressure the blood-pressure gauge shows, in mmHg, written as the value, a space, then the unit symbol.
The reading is 14 mmHg
